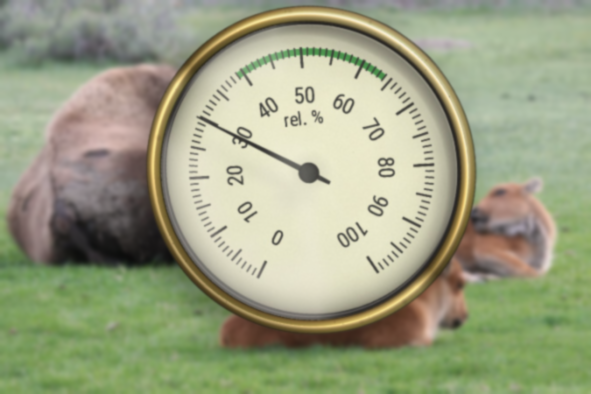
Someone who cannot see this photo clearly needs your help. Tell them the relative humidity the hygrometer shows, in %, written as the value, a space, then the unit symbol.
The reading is 30 %
